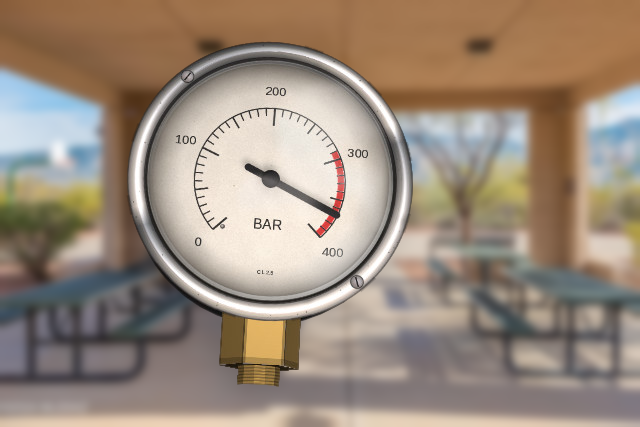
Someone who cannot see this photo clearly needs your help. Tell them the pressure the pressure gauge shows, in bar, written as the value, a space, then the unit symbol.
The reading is 370 bar
